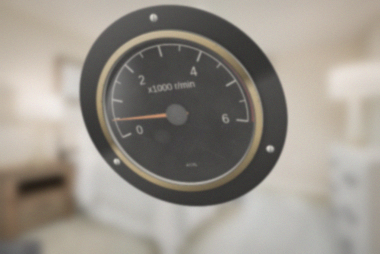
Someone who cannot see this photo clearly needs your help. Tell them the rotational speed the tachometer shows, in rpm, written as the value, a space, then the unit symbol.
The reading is 500 rpm
